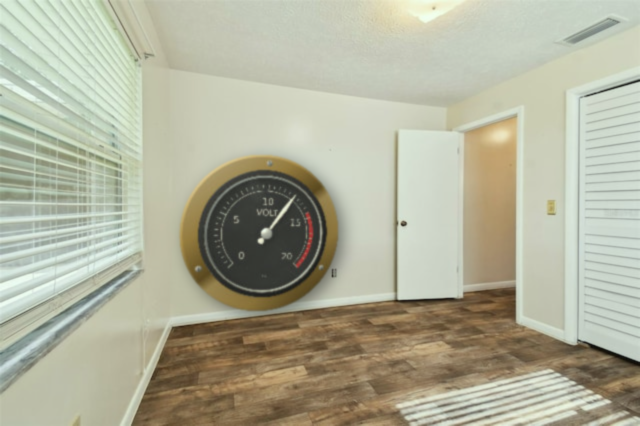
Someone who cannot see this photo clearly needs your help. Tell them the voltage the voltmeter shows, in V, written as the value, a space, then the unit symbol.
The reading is 12.5 V
